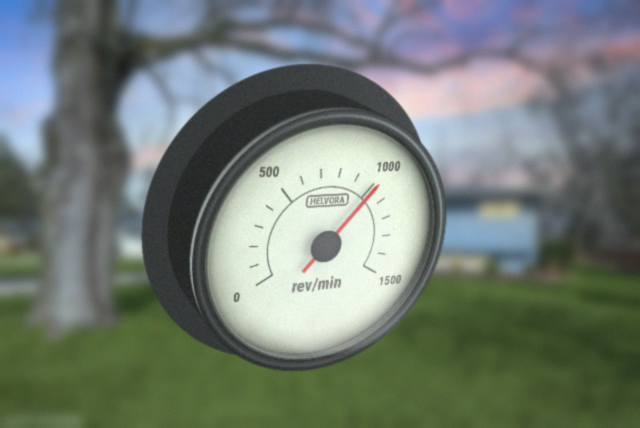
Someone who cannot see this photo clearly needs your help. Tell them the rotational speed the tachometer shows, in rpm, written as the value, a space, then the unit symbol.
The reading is 1000 rpm
